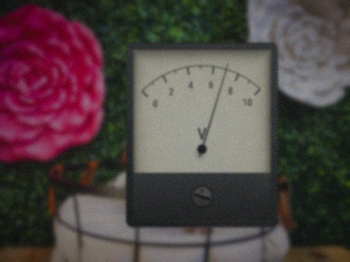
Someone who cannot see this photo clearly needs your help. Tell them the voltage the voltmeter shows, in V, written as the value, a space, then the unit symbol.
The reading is 7 V
